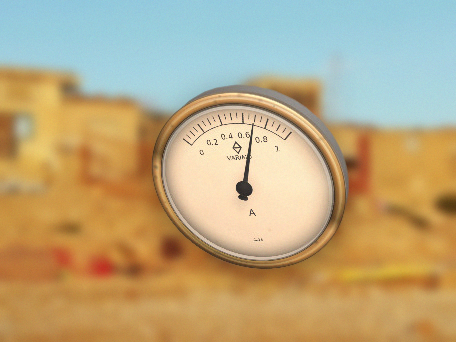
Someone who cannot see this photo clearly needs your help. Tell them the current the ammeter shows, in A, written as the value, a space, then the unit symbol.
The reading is 0.7 A
